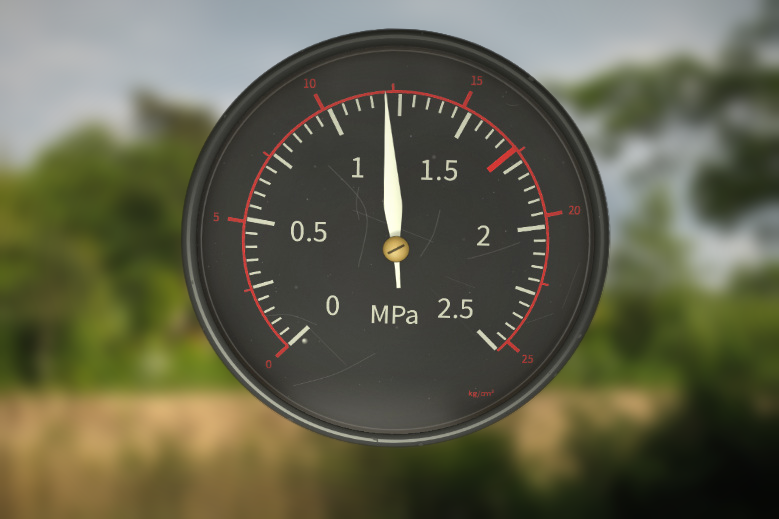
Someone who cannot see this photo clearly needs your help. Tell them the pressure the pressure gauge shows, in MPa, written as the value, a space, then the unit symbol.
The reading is 1.2 MPa
